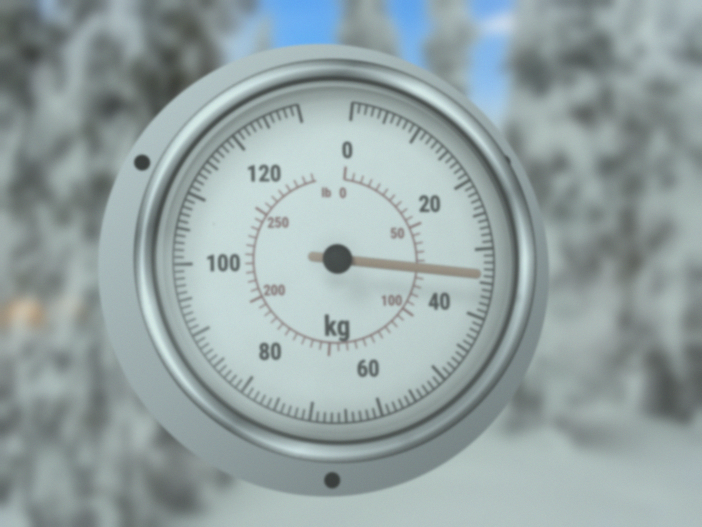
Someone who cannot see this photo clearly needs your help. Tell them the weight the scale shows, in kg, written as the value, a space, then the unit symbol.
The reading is 34 kg
